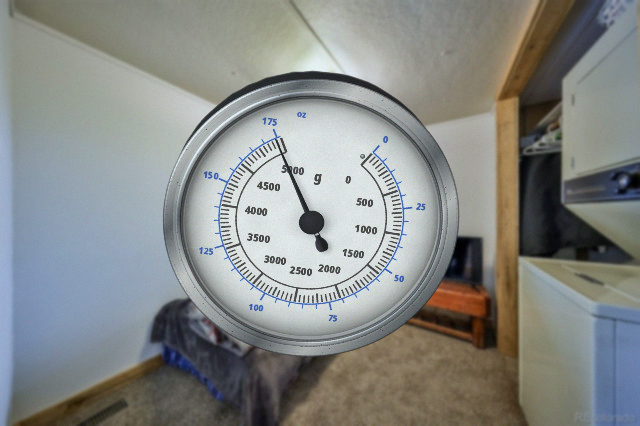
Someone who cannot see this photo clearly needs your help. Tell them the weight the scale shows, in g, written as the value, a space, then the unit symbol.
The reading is 4950 g
